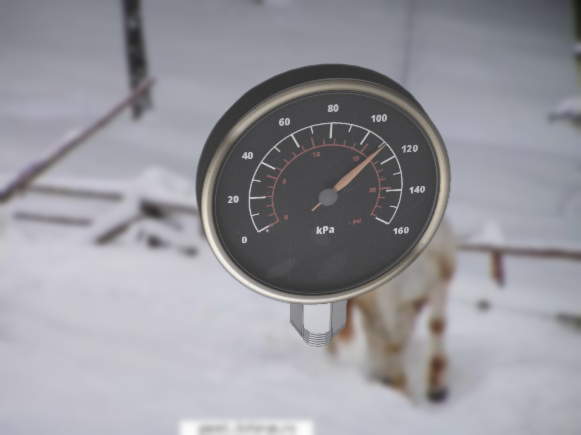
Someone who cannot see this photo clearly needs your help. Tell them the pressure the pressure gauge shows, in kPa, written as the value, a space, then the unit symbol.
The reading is 110 kPa
